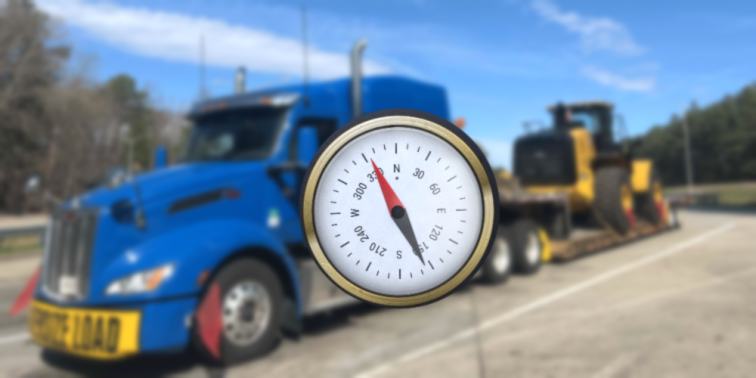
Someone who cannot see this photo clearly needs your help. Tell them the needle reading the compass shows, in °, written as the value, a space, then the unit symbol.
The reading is 335 °
